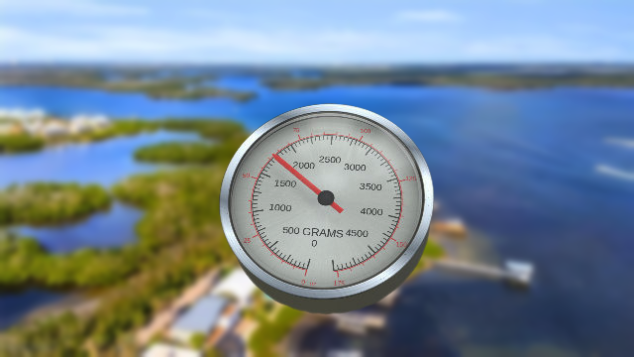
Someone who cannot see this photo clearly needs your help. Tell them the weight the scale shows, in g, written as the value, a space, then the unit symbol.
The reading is 1750 g
